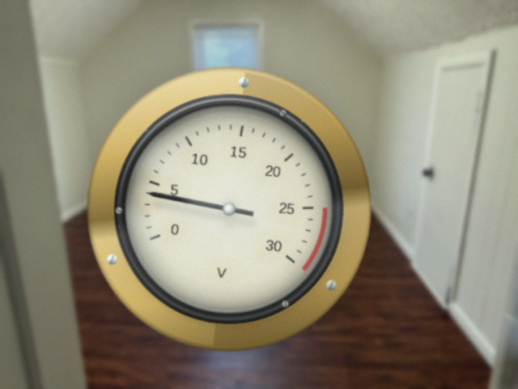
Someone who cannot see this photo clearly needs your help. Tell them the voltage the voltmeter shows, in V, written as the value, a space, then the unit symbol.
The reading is 4 V
